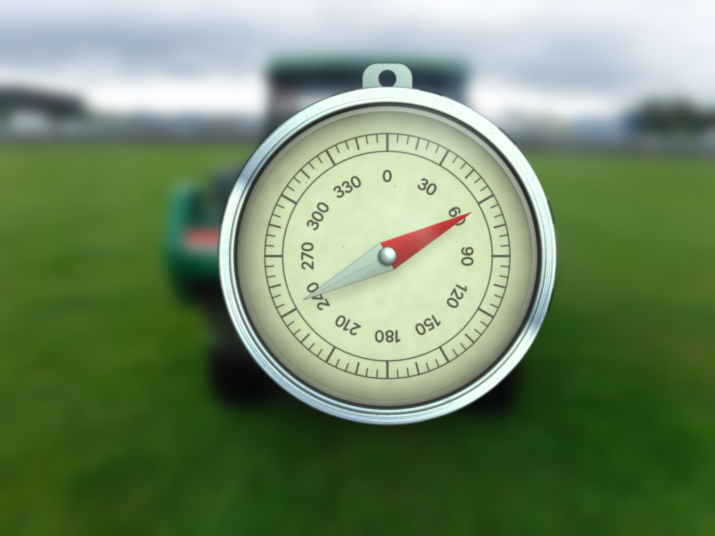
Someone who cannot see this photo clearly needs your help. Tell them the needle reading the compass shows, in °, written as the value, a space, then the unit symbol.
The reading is 62.5 °
